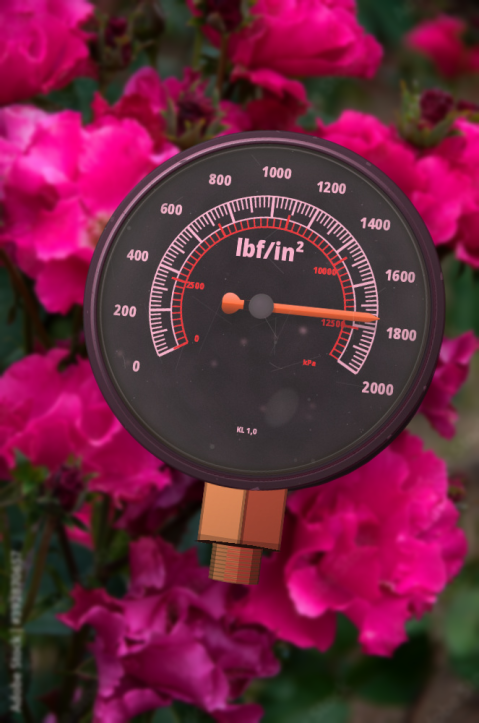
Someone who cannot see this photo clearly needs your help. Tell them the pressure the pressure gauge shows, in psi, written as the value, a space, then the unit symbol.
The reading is 1760 psi
